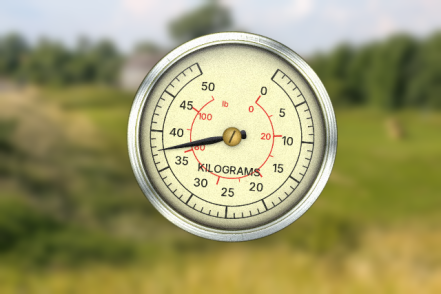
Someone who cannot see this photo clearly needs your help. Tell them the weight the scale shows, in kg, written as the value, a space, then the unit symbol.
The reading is 37.5 kg
